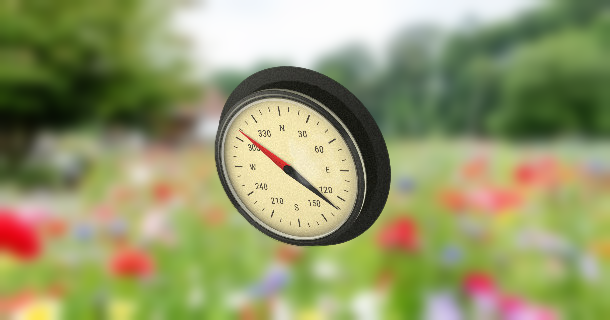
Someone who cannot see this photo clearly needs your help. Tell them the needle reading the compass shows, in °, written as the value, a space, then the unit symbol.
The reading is 310 °
